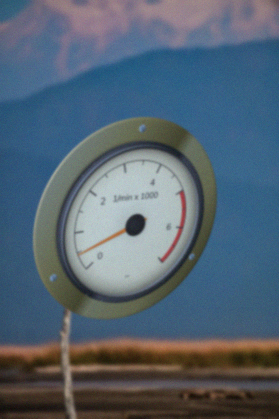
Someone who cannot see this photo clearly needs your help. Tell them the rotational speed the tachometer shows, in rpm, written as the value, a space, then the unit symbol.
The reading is 500 rpm
